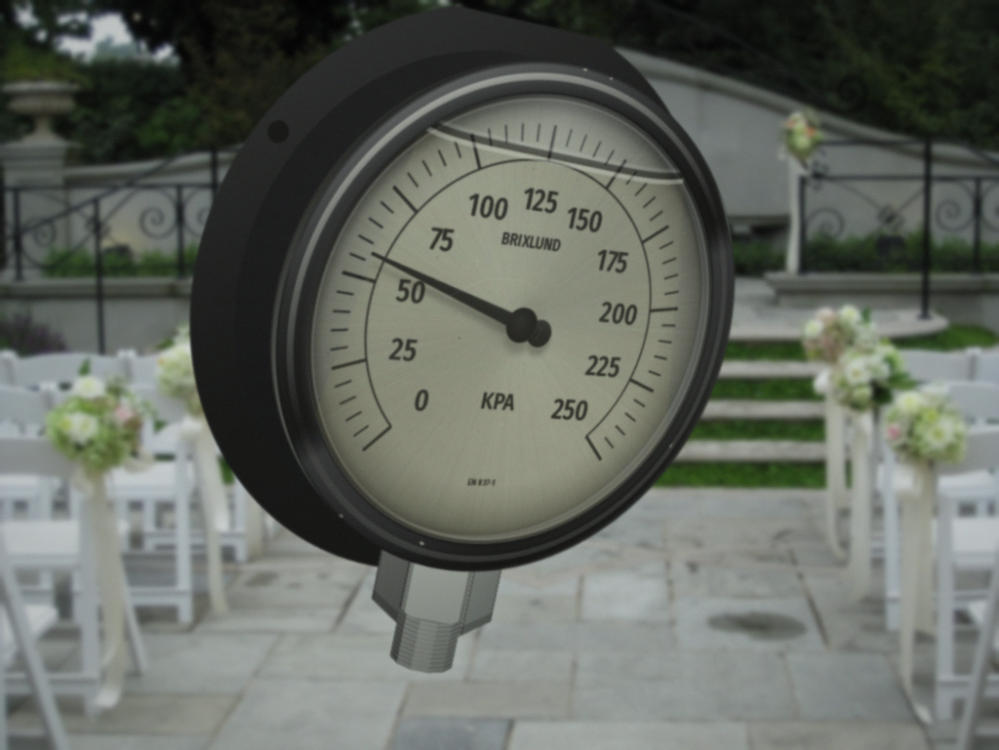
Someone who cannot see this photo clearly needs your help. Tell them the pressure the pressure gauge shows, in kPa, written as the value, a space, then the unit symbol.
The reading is 57.5 kPa
